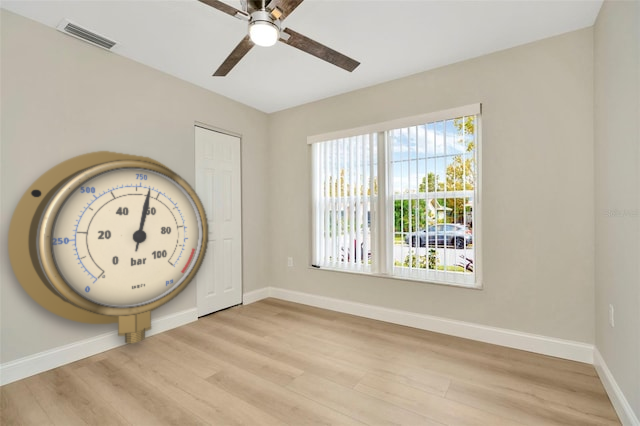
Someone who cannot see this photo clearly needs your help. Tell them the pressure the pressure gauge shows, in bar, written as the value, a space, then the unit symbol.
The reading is 55 bar
